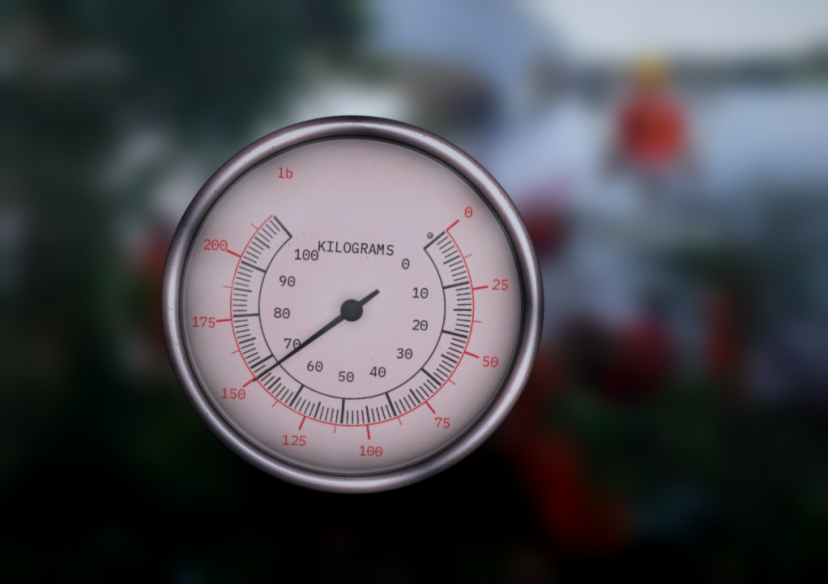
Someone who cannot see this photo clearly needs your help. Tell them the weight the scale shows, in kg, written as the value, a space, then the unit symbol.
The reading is 68 kg
